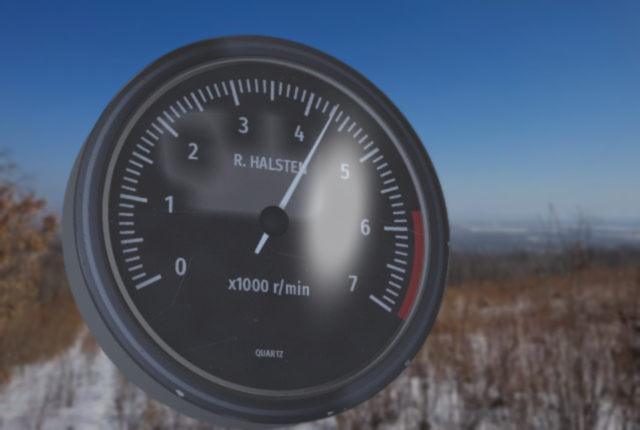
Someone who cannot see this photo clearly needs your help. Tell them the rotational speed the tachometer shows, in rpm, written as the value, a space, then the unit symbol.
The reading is 4300 rpm
